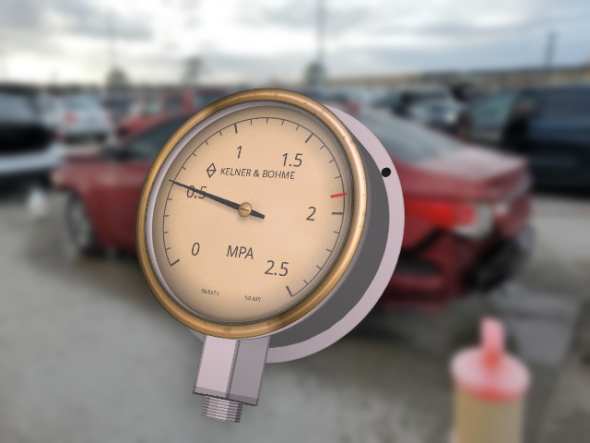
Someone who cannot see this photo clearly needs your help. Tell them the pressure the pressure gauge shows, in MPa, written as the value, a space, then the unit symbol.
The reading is 0.5 MPa
